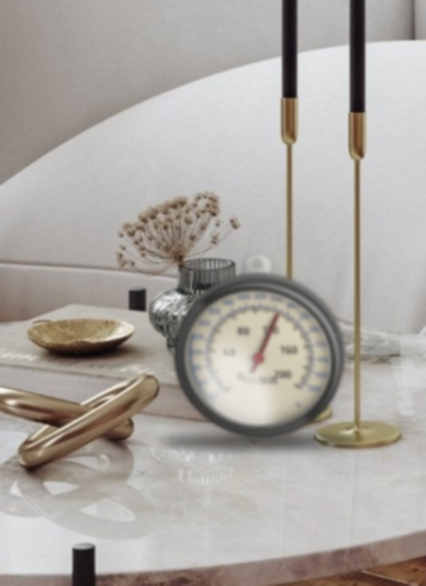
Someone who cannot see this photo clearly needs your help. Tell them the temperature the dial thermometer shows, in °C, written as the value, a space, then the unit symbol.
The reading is 120 °C
